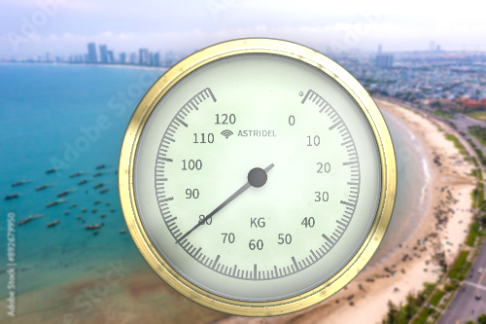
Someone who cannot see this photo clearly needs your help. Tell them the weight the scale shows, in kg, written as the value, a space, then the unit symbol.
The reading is 80 kg
